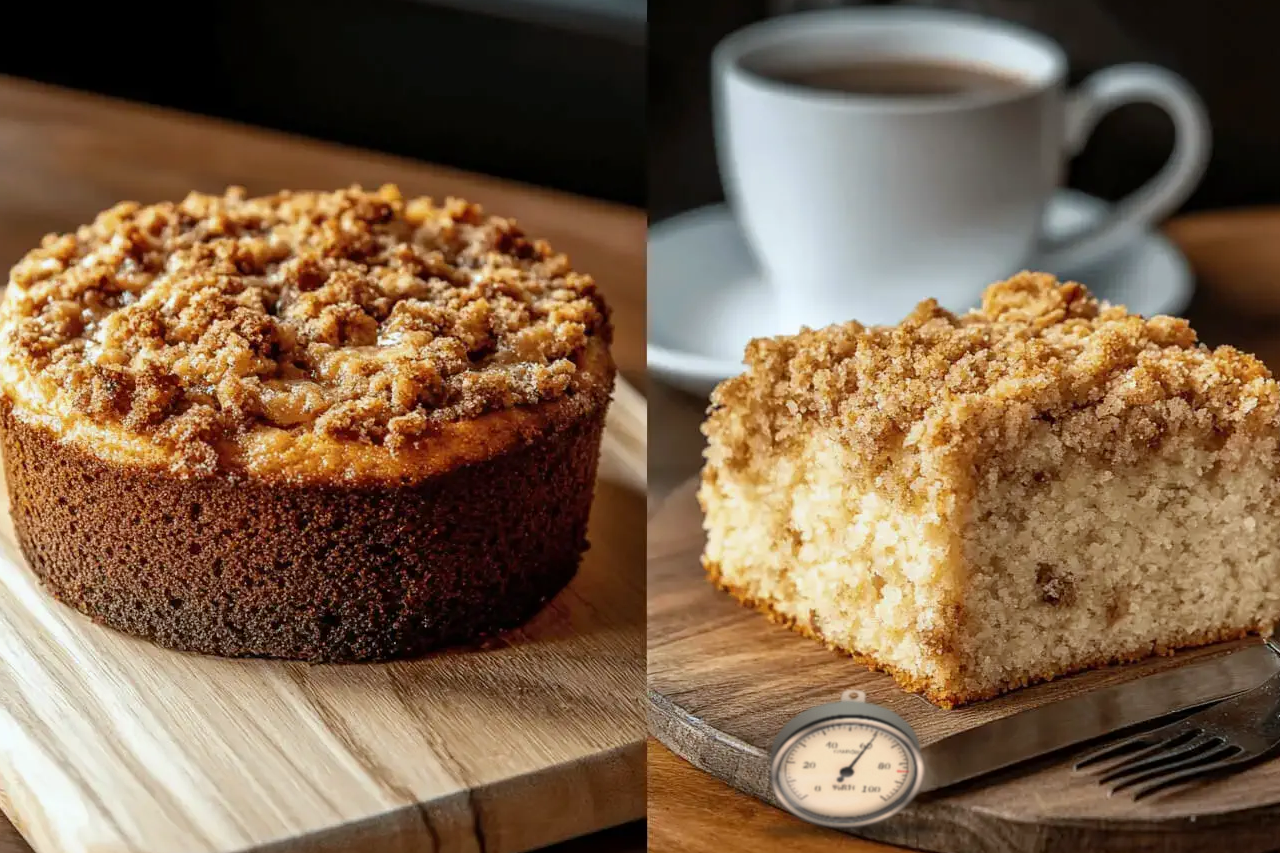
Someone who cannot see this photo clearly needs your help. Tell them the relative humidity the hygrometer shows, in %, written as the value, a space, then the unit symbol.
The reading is 60 %
